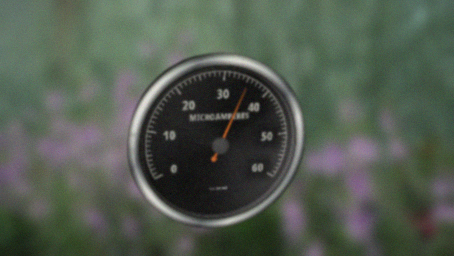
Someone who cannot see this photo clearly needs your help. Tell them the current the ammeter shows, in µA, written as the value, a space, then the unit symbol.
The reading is 35 µA
